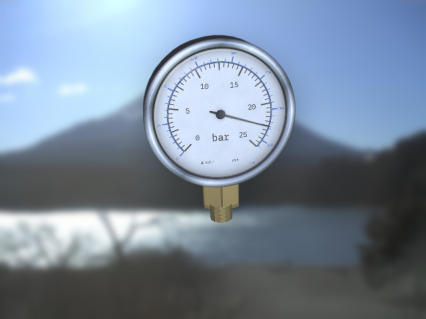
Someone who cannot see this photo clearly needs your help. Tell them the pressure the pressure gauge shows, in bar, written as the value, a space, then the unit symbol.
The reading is 22.5 bar
